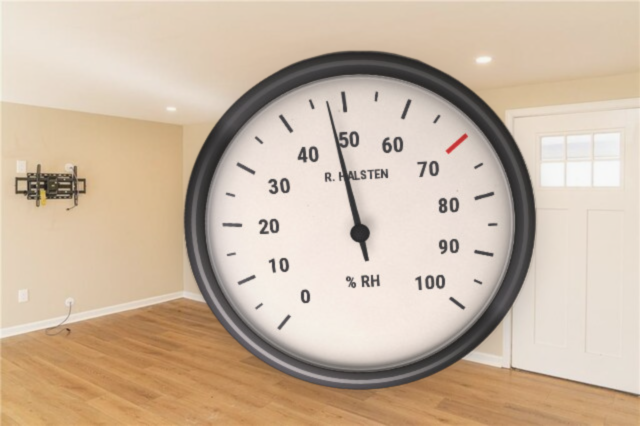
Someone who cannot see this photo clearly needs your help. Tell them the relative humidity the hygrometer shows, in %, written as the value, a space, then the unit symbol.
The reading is 47.5 %
